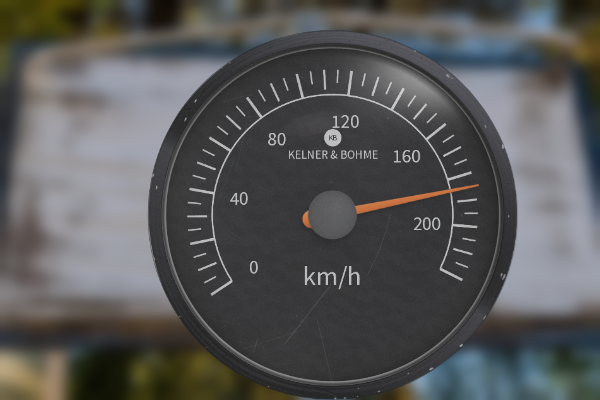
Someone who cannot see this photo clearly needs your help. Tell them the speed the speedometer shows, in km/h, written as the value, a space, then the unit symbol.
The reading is 185 km/h
